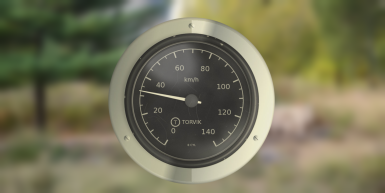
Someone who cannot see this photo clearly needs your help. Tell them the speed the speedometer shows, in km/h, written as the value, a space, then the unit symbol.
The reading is 32.5 km/h
